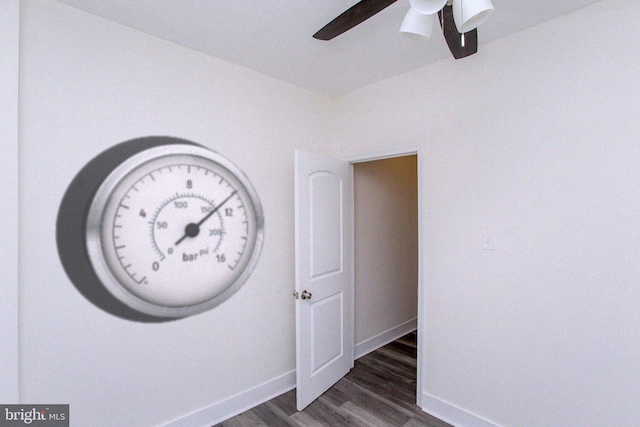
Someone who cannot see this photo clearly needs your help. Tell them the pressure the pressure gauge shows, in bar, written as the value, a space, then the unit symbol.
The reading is 11 bar
